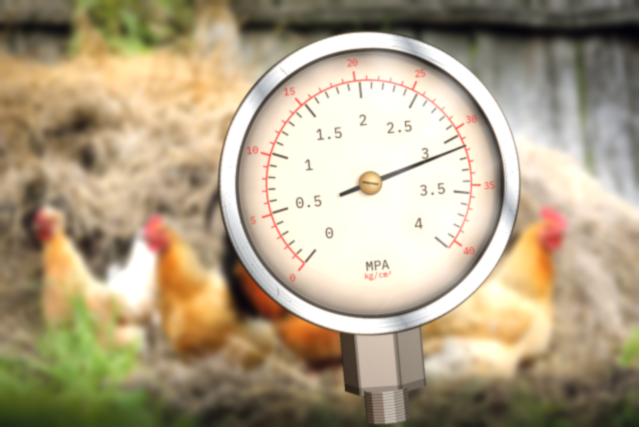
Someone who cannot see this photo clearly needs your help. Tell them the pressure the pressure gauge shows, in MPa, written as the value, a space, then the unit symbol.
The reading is 3.1 MPa
